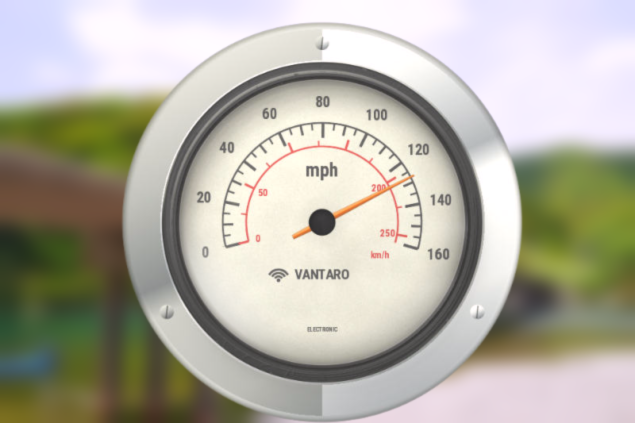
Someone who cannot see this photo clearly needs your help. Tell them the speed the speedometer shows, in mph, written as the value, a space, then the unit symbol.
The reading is 127.5 mph
